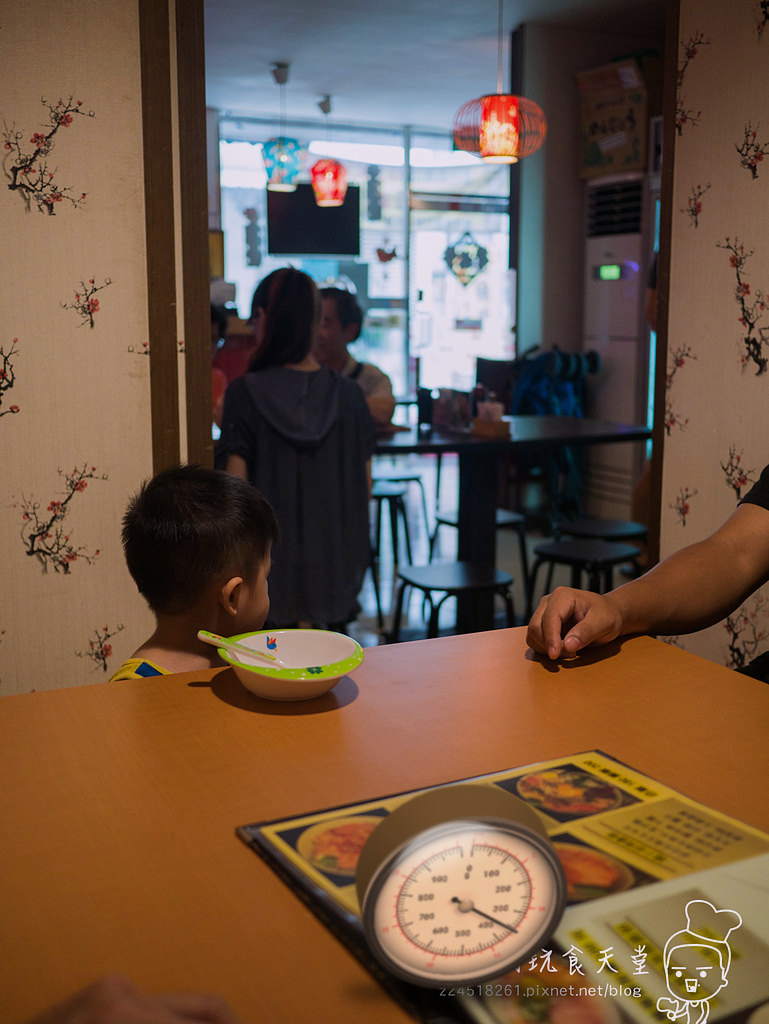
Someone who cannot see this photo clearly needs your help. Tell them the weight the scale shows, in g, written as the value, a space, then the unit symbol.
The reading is 350 g
